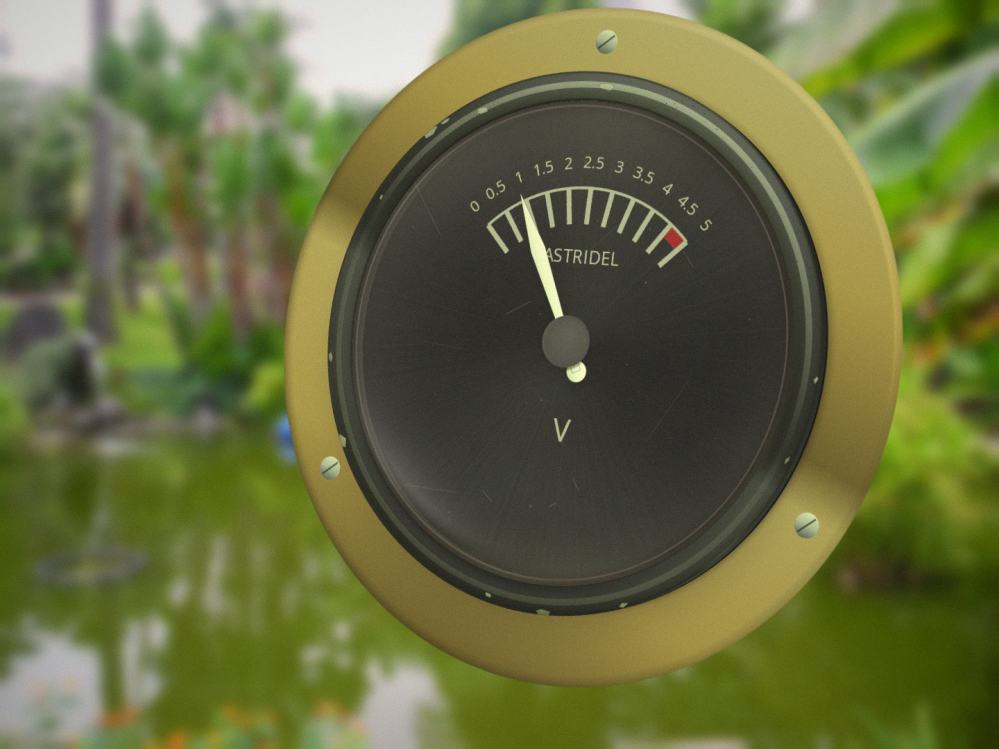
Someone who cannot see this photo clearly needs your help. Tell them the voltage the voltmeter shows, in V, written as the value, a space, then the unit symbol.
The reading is 1 V
